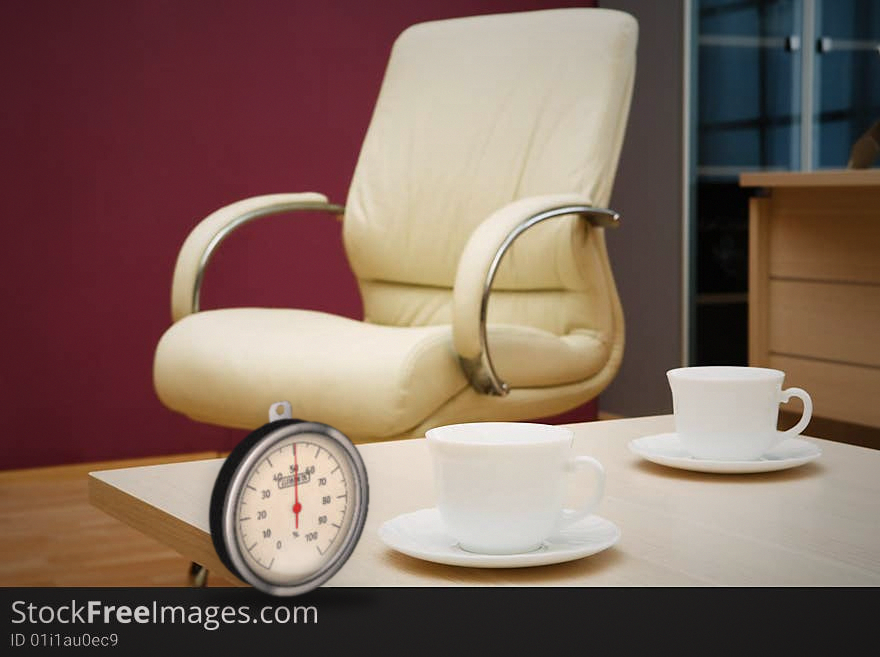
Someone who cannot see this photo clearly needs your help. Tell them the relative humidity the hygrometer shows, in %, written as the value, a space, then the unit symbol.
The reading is 50 %
